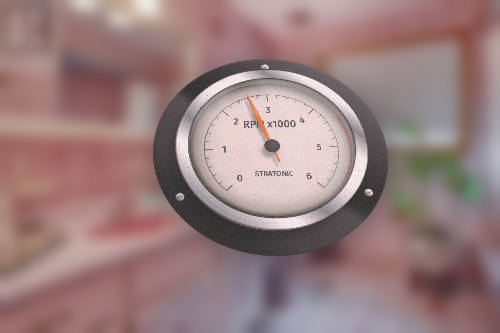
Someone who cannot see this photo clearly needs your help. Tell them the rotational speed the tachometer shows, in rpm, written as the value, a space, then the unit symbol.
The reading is 2600 rpm
